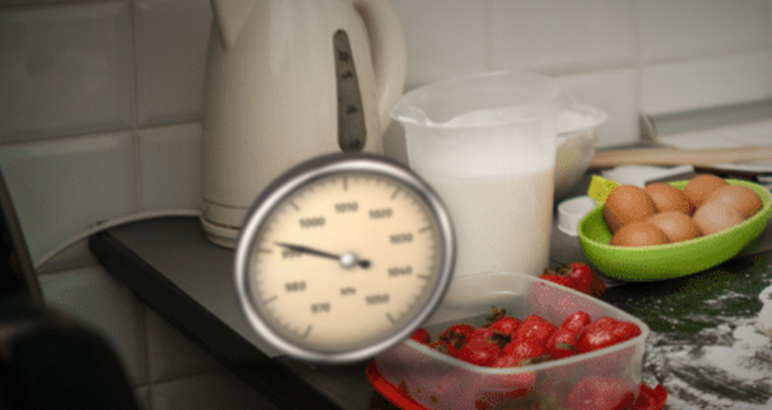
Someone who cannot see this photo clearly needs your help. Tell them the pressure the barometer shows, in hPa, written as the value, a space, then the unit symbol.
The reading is 992 hPa
